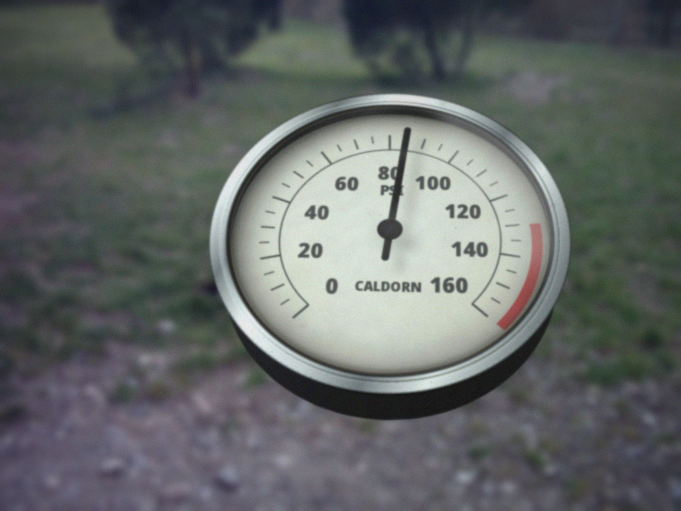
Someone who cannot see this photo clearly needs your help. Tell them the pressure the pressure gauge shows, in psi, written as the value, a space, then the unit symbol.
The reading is 85 psi
